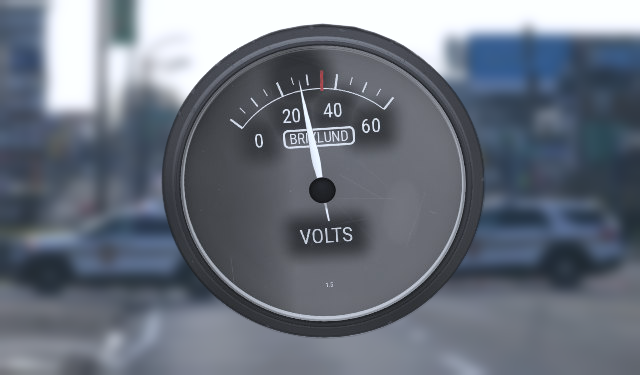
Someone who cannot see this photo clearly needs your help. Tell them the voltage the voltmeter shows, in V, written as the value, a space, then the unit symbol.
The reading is 27.5 V
